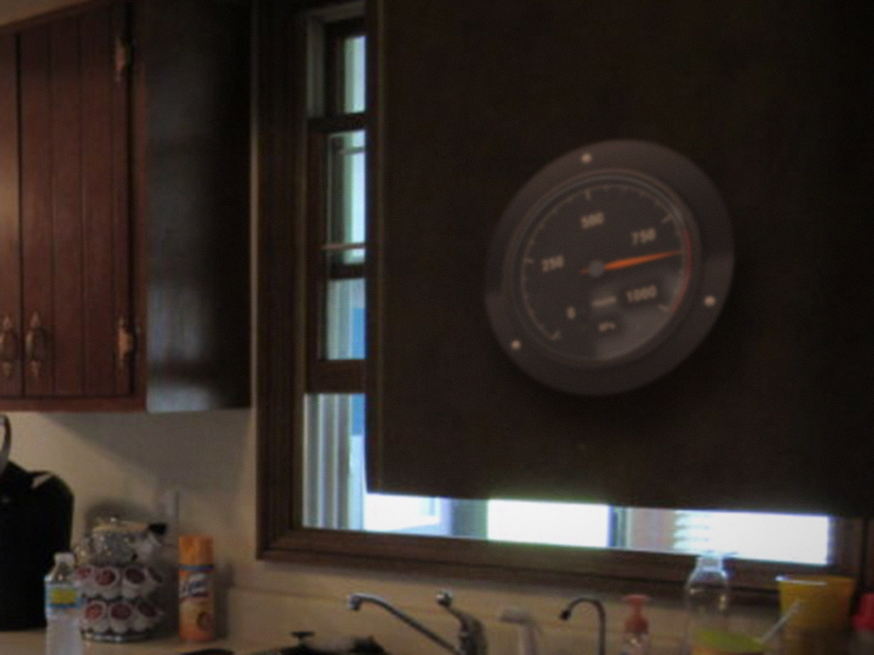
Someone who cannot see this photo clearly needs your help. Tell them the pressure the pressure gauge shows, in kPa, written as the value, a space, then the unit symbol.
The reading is 850 kPa
